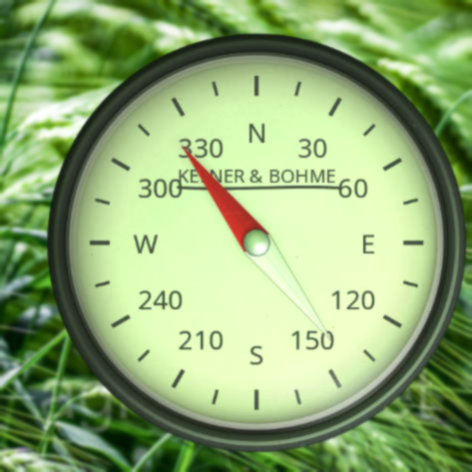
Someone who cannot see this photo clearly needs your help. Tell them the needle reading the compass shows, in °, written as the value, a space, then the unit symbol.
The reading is 322.5 °
